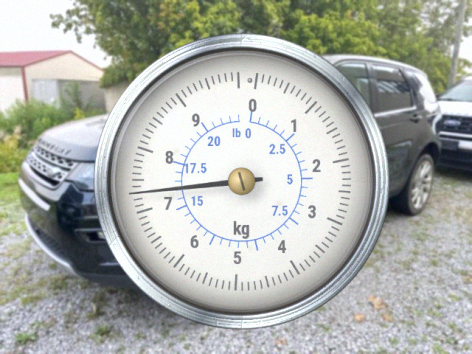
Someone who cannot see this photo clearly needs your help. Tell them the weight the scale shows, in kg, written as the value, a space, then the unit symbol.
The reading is 7.3 kg
